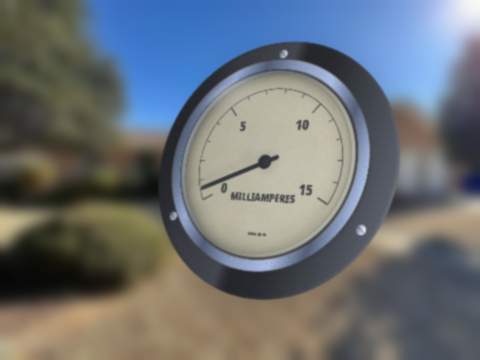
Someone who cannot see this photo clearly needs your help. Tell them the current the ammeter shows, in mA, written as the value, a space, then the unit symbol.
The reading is 0.5 mA
